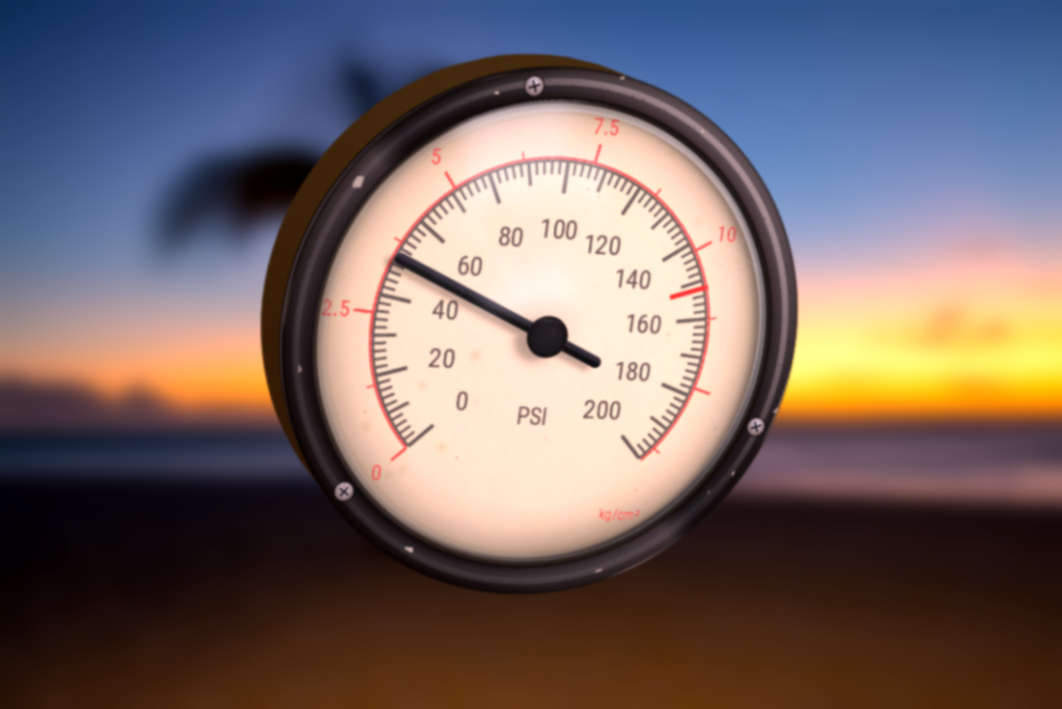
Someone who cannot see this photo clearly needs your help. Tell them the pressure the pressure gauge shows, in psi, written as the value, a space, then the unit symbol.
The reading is 50 psi
